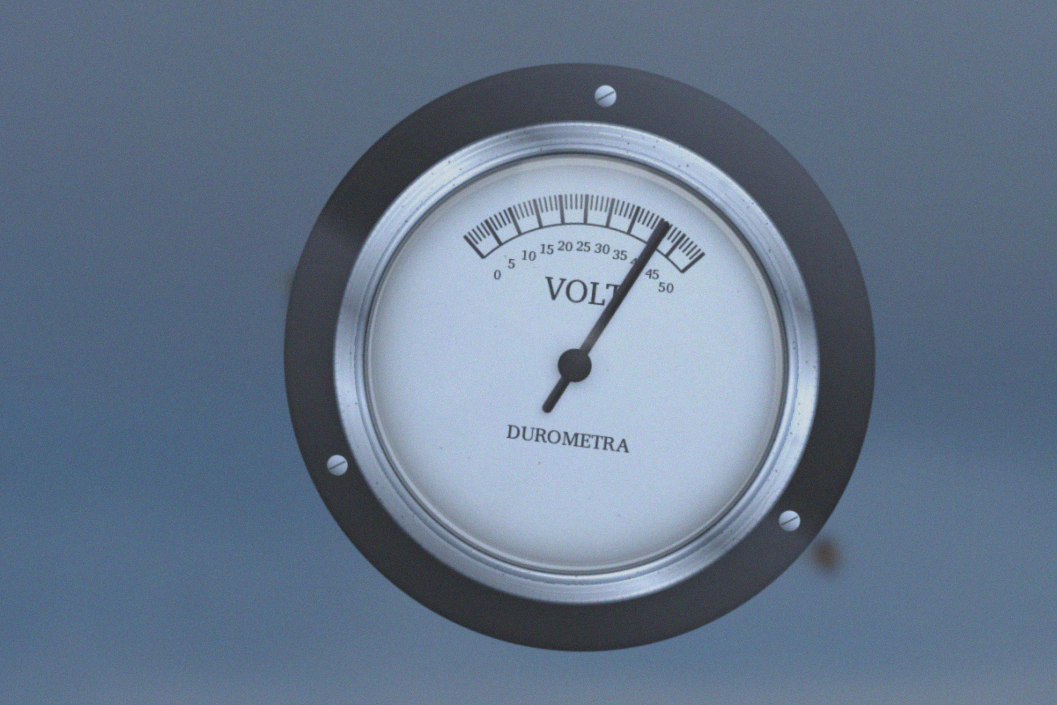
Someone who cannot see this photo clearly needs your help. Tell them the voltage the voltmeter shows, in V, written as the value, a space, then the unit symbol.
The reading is 41 V
